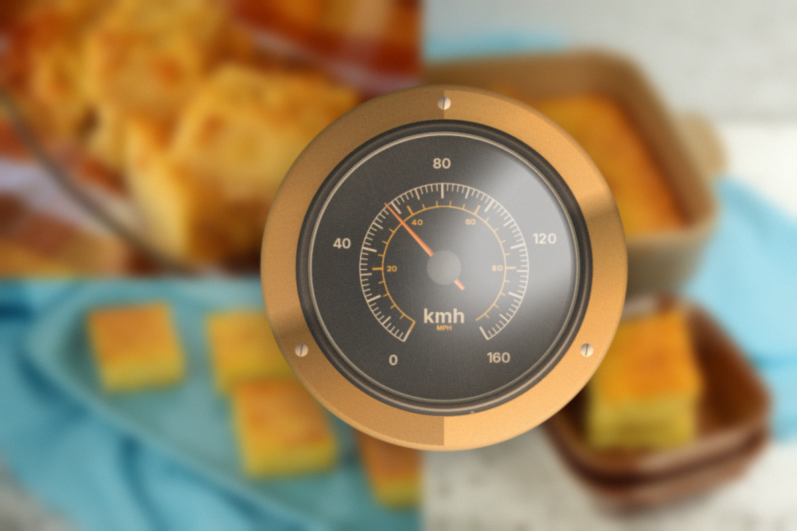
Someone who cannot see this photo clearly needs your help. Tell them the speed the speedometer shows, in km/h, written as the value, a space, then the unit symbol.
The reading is 58 km/h
